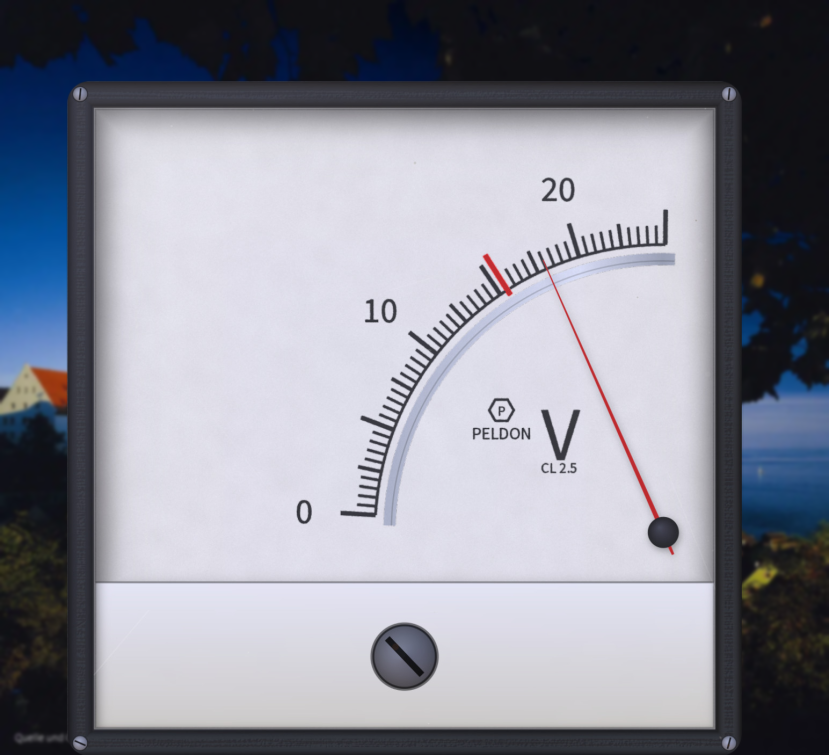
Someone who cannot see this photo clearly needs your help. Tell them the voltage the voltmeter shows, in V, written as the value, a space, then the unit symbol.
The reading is 18 V
